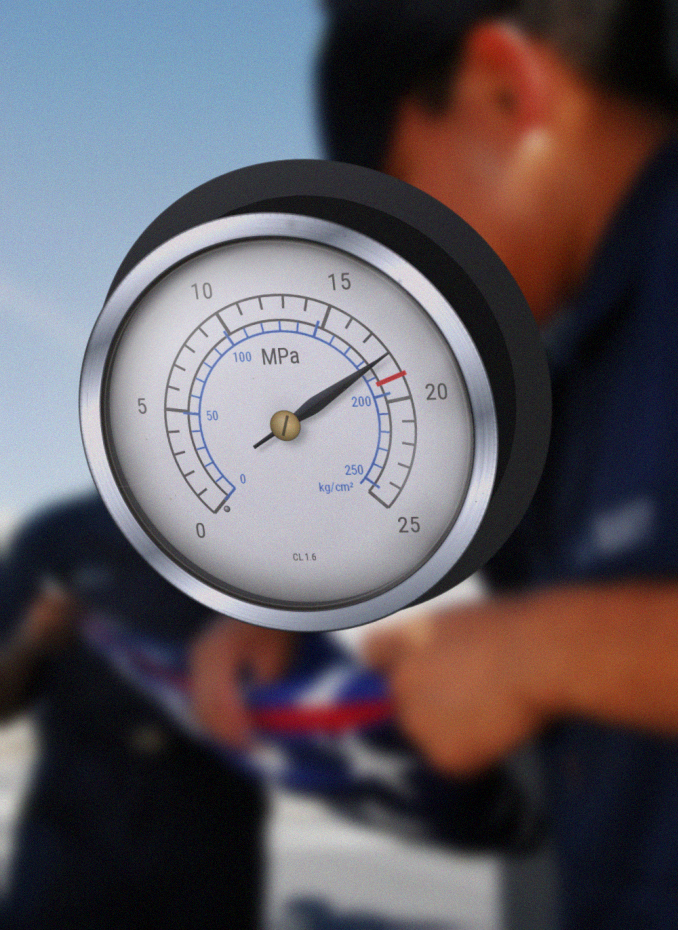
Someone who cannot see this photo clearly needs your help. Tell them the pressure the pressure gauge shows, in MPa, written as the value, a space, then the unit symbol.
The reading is 18 MPa
